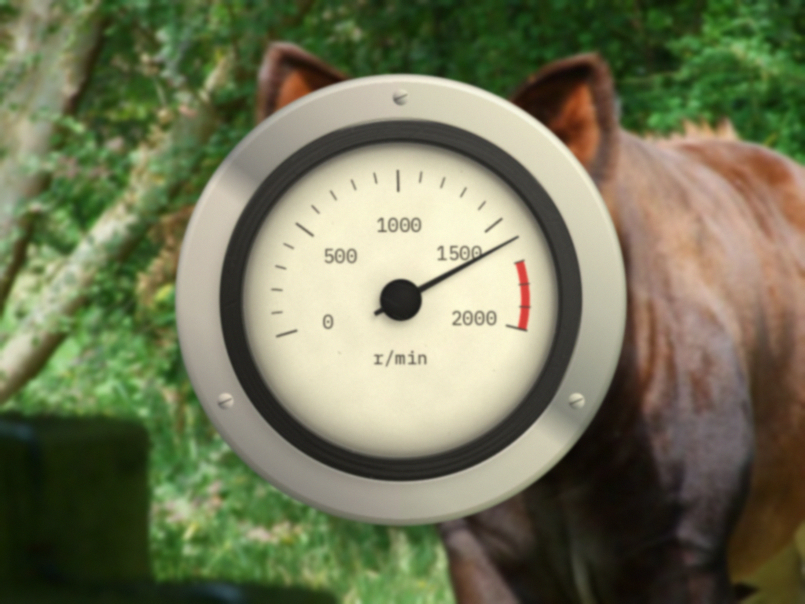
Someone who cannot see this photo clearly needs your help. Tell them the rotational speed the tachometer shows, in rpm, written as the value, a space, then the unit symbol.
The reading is 1600 rpm
